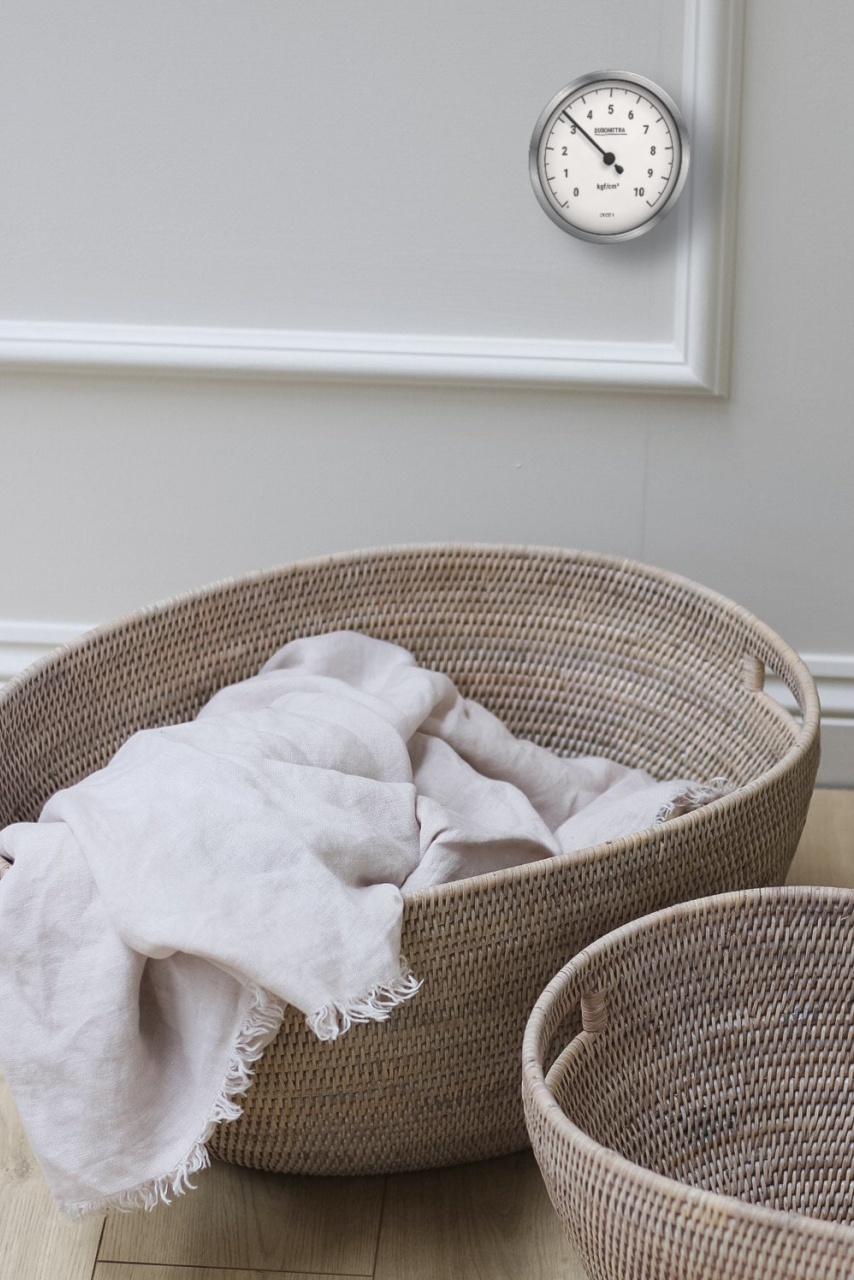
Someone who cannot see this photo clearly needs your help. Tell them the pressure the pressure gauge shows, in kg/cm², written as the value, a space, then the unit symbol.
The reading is 3.25 kg/cm²
